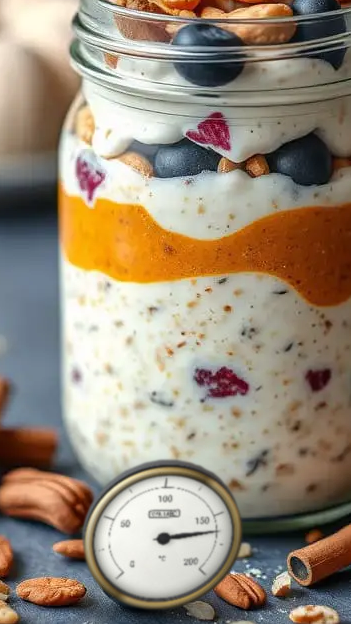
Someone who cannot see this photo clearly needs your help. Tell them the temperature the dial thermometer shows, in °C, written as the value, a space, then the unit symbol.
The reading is 162.5 °C
